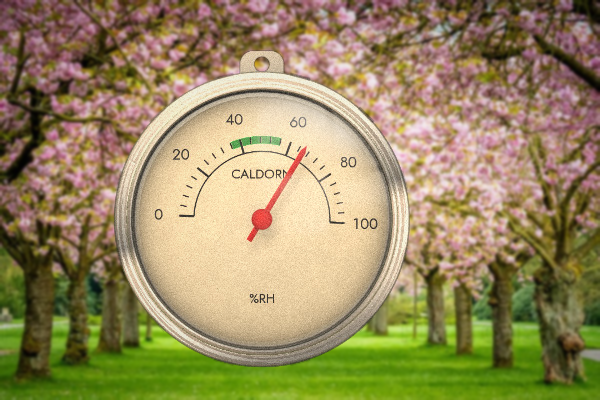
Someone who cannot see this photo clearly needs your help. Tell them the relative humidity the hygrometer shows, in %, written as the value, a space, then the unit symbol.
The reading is 66 %
